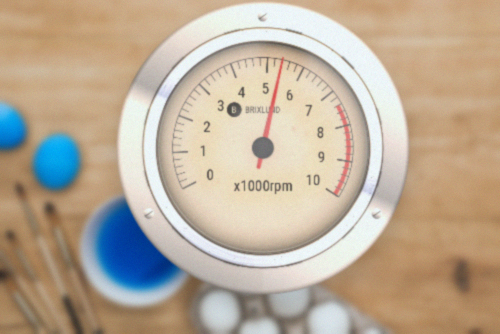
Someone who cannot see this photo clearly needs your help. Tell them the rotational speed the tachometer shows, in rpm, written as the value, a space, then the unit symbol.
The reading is 5400 rpm
